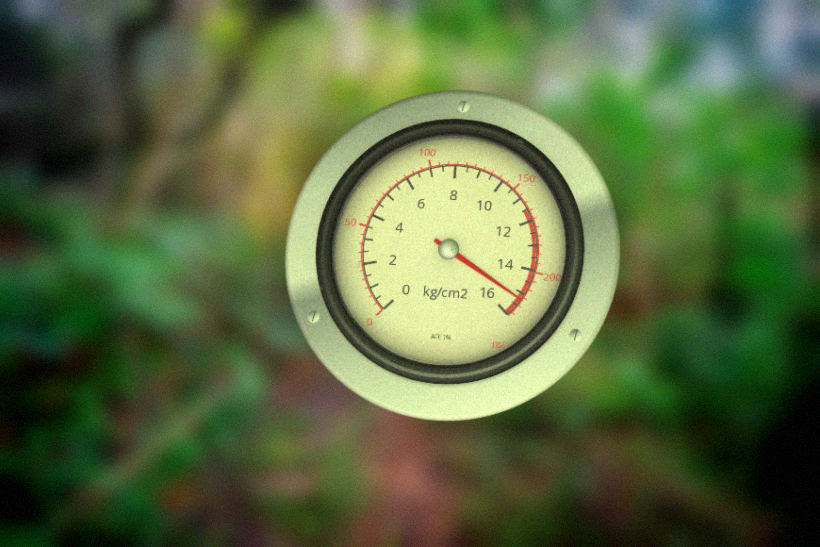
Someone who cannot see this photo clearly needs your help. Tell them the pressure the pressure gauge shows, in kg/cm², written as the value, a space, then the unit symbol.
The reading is 15.25 kg/cm²
